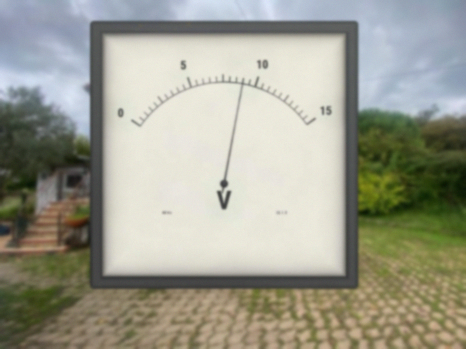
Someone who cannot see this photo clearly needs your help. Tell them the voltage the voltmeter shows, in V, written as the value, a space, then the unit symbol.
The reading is 9 V
